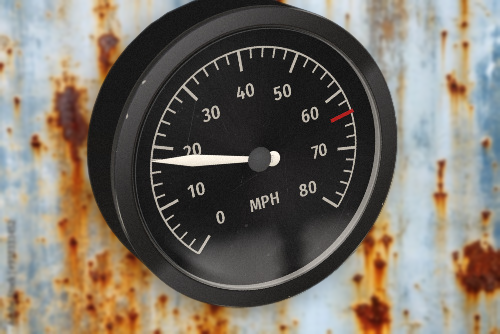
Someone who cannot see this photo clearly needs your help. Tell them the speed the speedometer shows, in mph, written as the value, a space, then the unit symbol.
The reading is 18 mph
